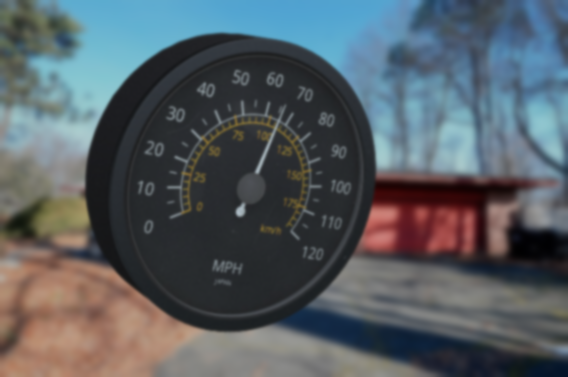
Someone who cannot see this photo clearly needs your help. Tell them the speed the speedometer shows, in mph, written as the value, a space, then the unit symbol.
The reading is 65 mph
